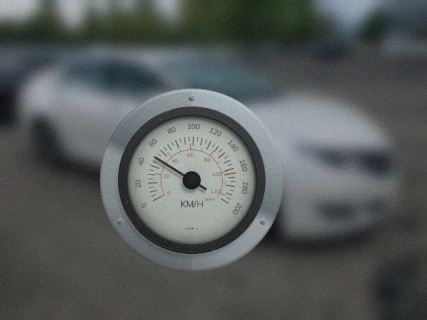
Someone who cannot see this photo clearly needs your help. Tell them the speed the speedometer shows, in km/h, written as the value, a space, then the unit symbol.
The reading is 50 km/h
